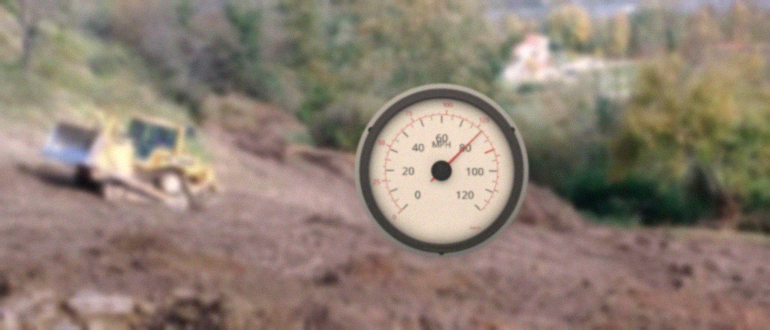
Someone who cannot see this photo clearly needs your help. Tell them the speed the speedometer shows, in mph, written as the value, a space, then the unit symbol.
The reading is 80 mph
